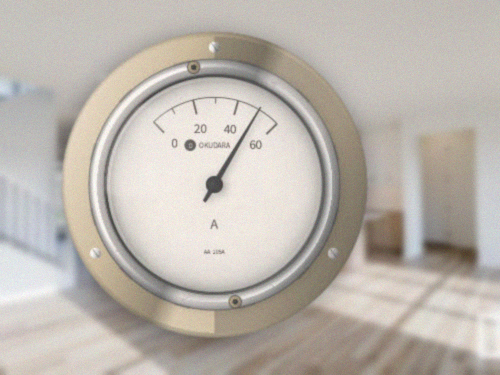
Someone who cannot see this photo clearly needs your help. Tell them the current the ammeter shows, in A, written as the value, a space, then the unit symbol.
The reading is 50 A
